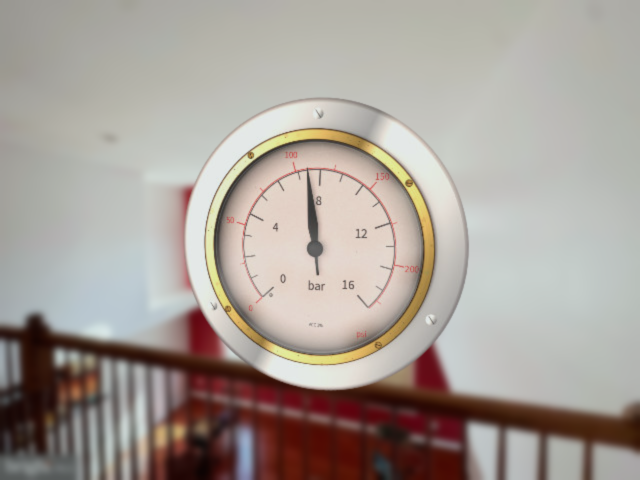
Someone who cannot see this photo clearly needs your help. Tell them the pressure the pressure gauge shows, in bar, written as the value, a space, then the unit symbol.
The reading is 7.5 bar
